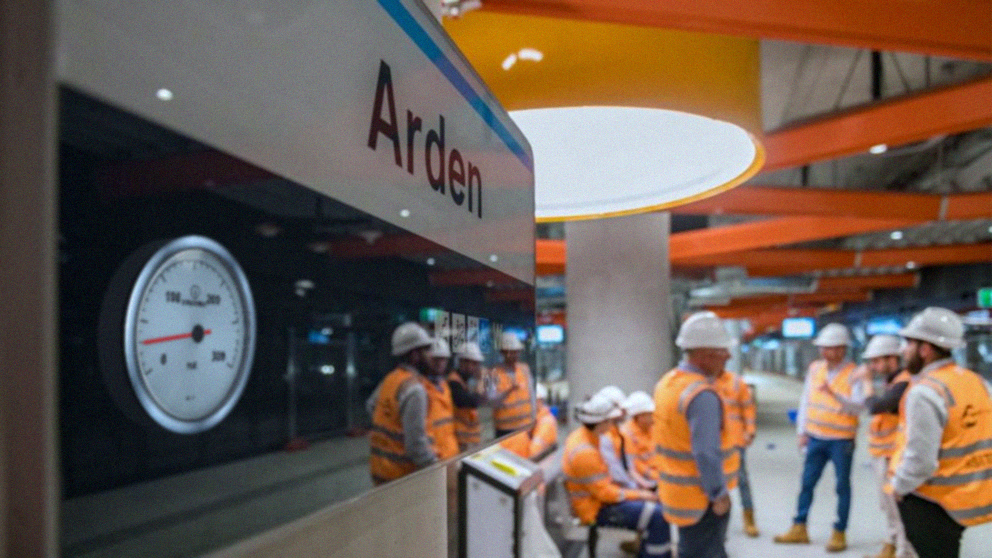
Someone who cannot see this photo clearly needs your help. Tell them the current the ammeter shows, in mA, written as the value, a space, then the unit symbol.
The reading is 30 mA
